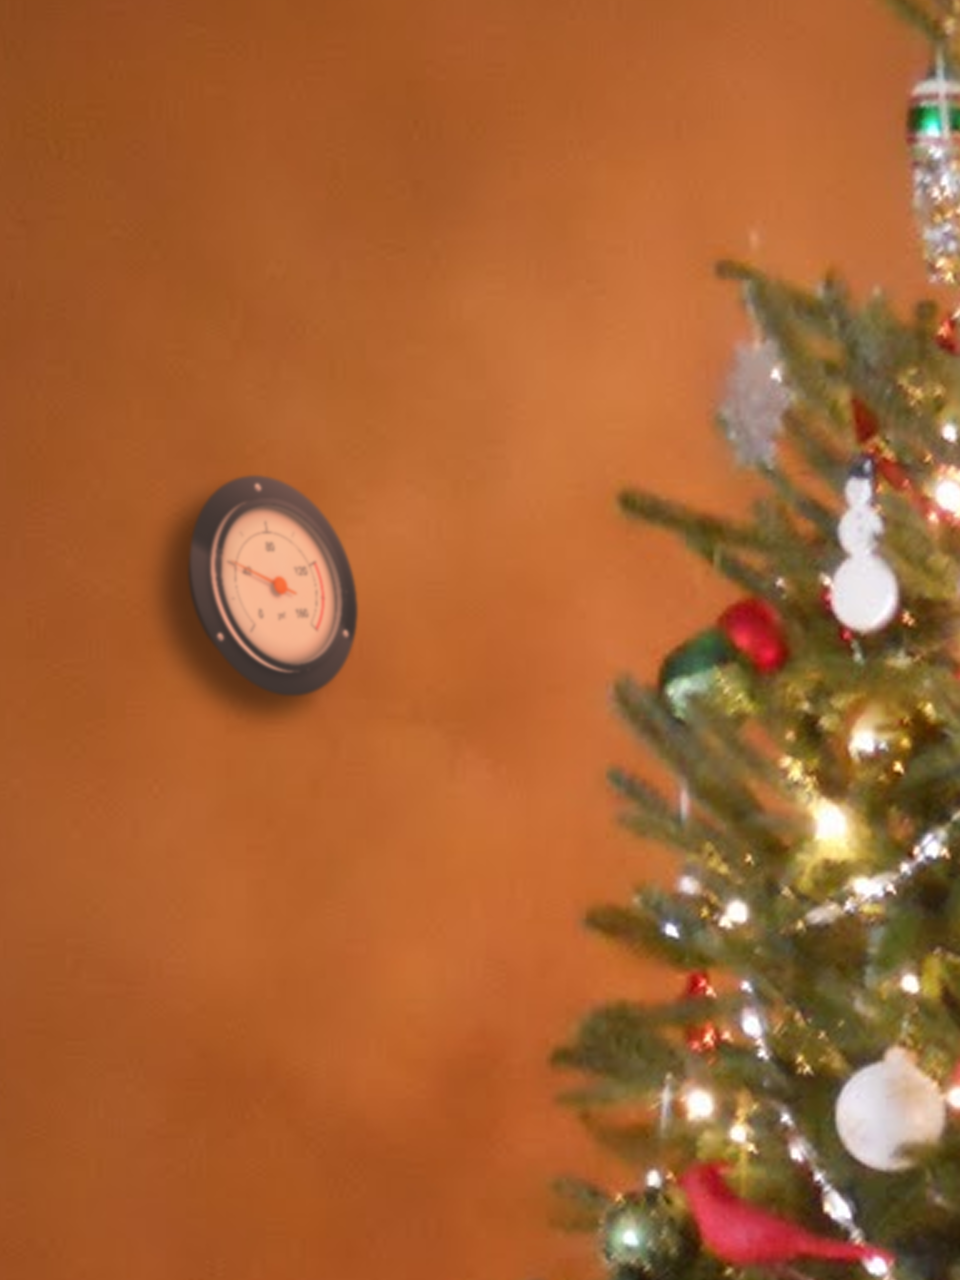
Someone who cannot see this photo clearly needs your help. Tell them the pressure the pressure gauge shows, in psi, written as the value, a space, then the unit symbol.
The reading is 40 psi
